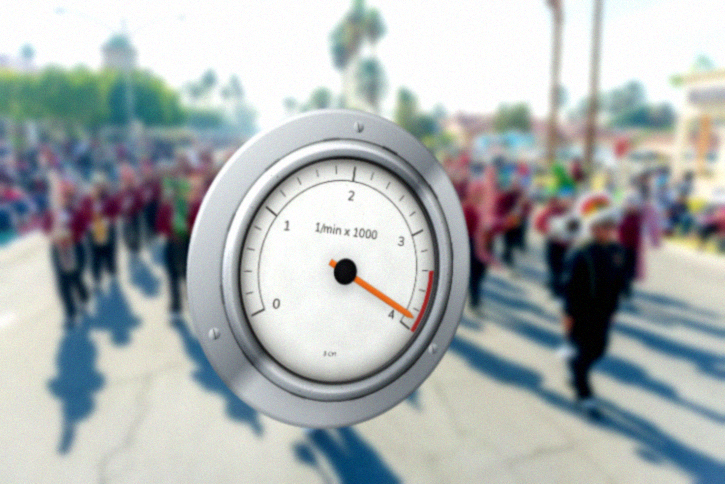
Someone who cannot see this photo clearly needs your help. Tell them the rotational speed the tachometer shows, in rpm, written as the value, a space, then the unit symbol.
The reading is 3900 rpm
